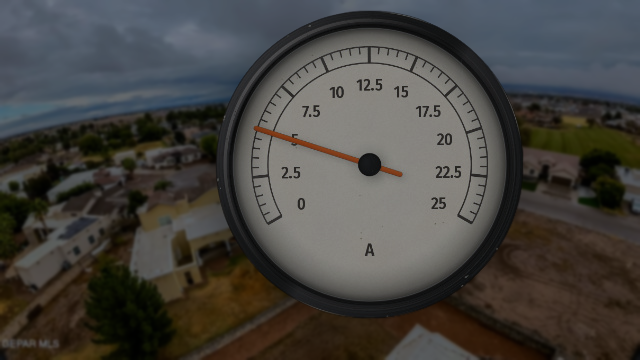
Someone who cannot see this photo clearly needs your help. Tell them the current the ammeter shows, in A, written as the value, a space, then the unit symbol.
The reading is 5 A
